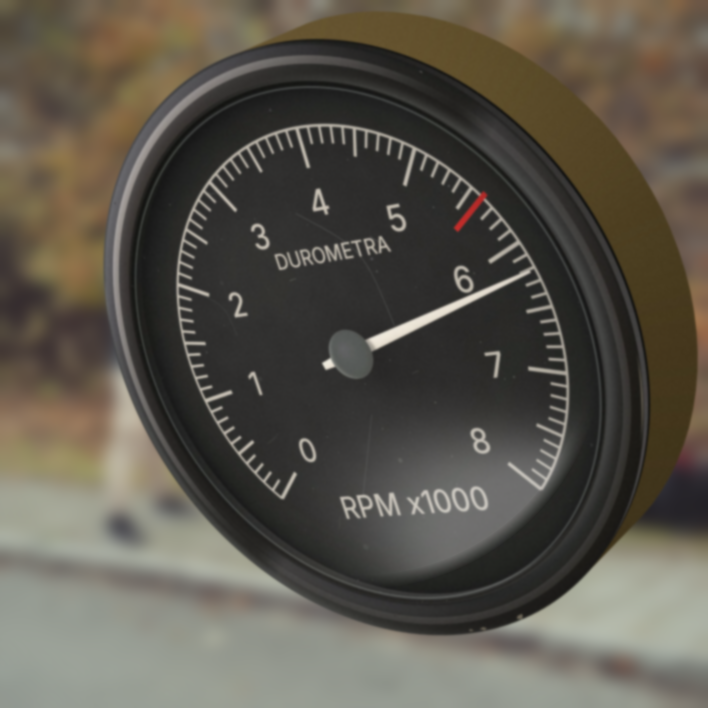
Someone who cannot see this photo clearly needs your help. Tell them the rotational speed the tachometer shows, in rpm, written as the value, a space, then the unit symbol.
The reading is 6200 rpm
